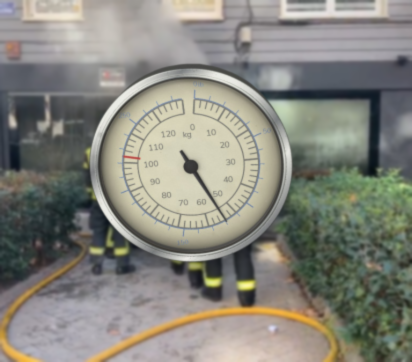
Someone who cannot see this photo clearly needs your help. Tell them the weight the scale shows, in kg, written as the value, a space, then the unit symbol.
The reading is 54 kg
